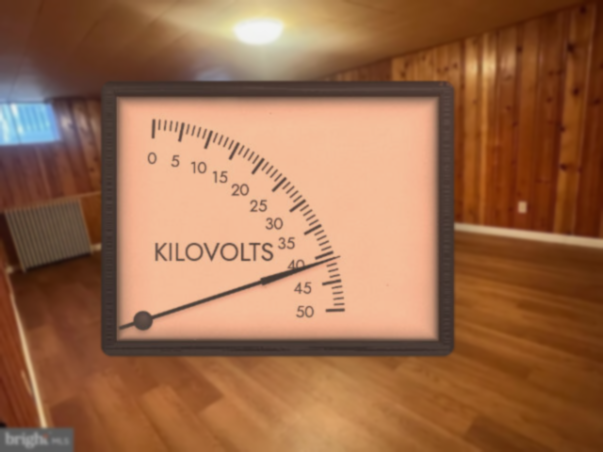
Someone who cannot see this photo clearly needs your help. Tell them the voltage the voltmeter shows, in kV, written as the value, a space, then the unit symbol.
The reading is 41 kV
